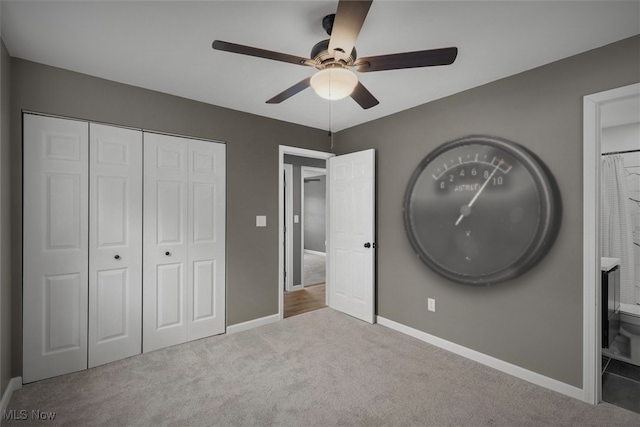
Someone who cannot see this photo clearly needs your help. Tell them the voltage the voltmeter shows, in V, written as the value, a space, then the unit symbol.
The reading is 9 V
